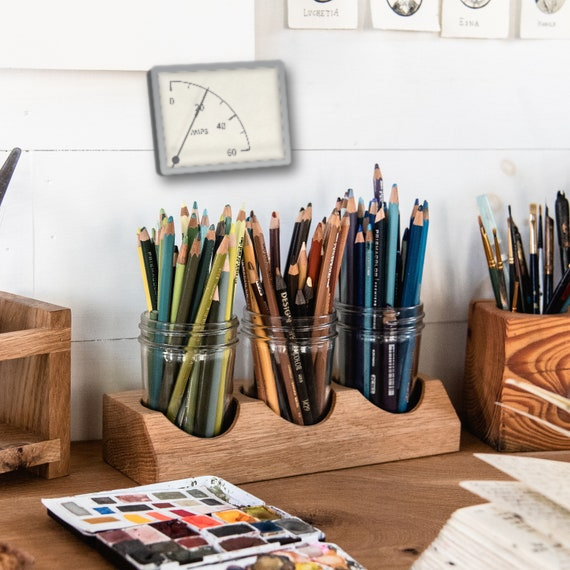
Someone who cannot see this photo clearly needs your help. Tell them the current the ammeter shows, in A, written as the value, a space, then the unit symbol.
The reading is 20 A
